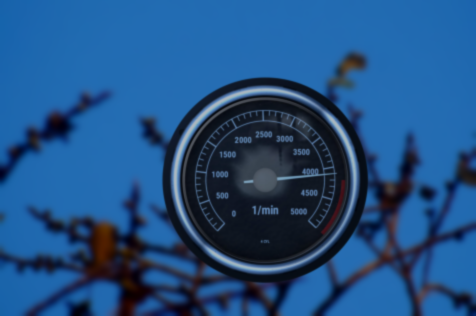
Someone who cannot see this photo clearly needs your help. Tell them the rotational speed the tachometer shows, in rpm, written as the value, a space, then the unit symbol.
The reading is 4100 rpm
